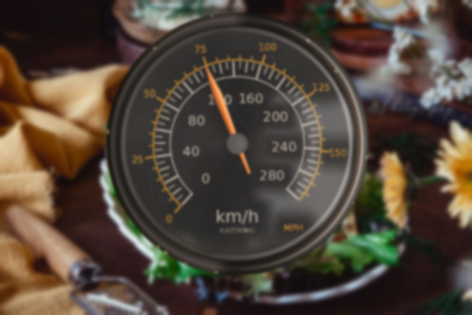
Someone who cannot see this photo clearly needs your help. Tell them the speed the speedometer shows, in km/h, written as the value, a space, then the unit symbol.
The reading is 120 km/h
